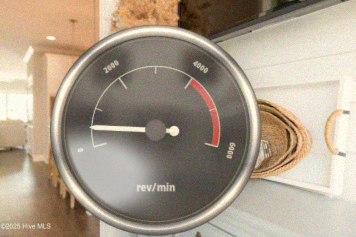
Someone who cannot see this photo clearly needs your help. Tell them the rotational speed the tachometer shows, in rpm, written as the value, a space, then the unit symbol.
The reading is 500 rpm
